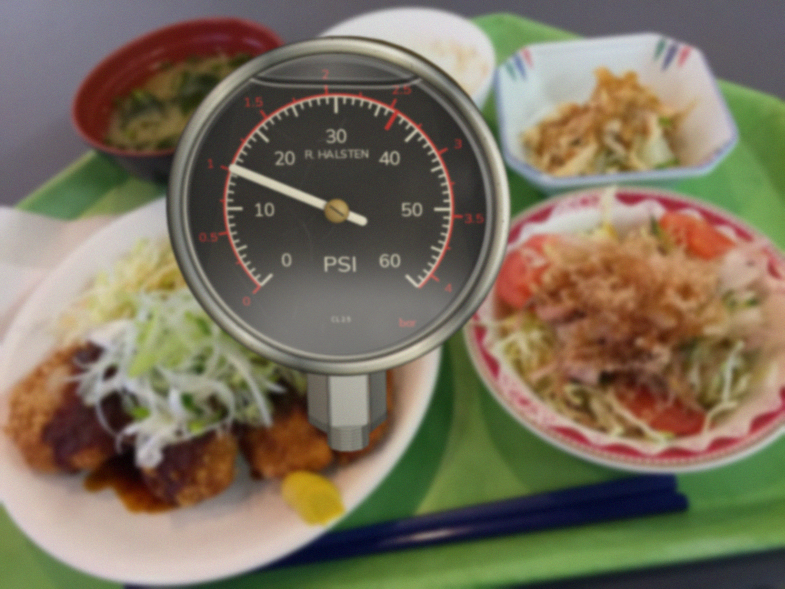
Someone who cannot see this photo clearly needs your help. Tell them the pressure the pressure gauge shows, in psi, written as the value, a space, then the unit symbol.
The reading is 15 psi
